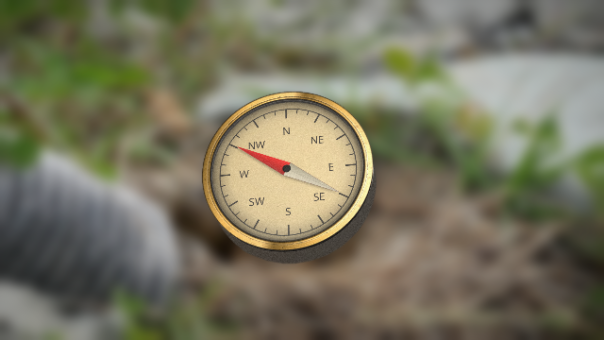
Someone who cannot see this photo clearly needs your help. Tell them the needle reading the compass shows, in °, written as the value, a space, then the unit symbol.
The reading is 300 °
